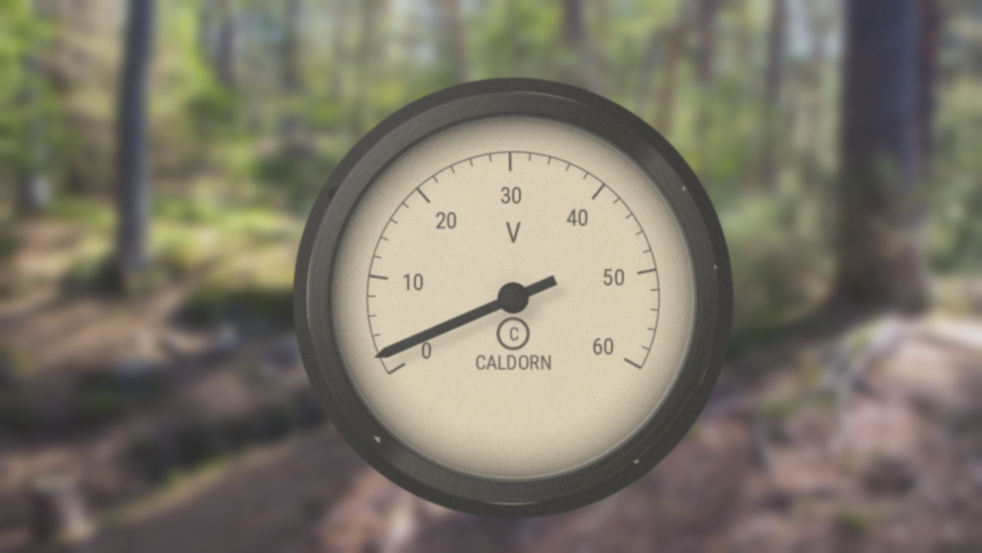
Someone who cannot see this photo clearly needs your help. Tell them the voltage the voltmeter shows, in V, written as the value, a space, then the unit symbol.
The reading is 2 V
